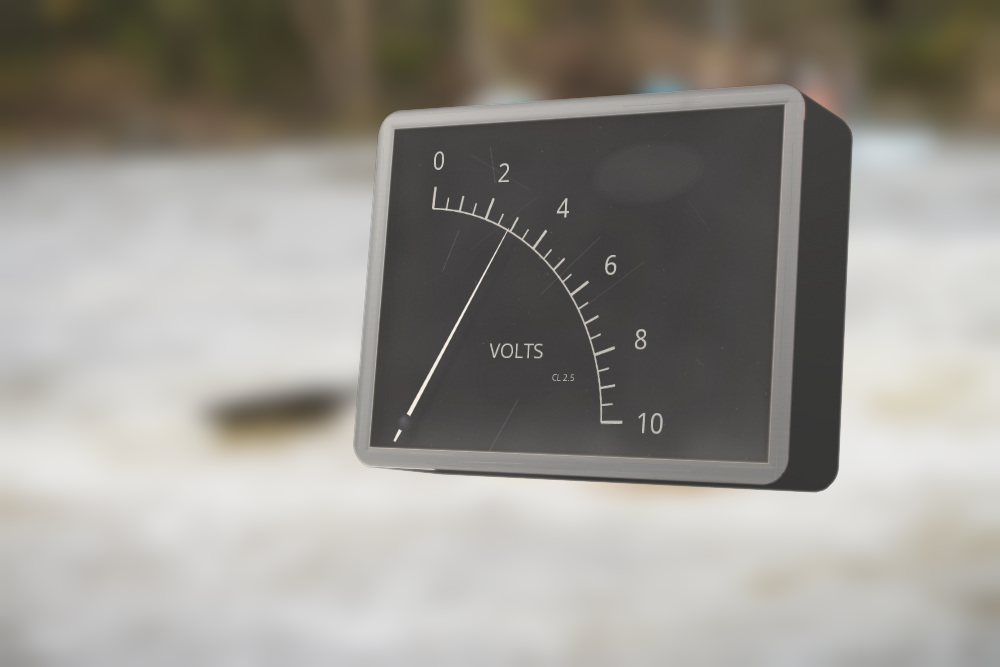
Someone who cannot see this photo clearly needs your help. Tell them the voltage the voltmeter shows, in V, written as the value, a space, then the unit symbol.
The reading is 3 V
